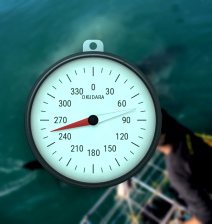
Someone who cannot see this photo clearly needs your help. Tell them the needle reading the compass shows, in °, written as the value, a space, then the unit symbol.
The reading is 255 °
